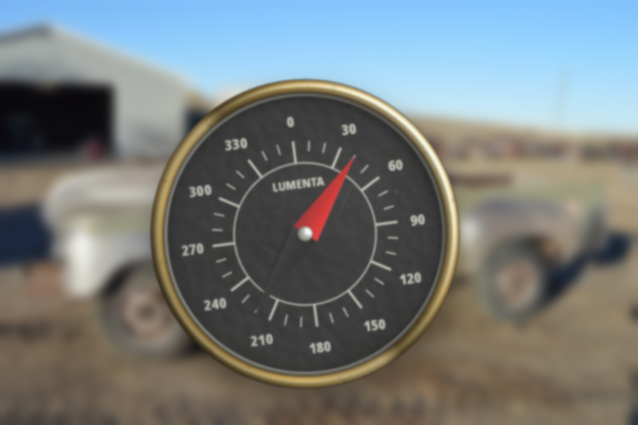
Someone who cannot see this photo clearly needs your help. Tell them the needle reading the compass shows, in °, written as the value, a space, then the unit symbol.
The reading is 40 °
